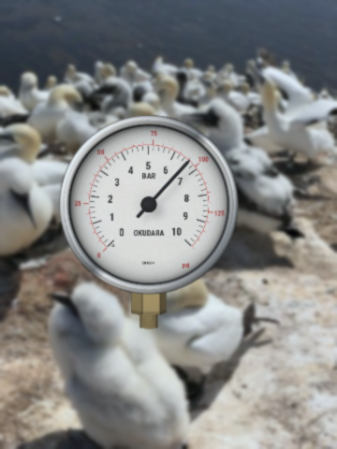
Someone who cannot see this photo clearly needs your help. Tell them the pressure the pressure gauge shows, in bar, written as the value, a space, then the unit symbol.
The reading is 6.6 bar
